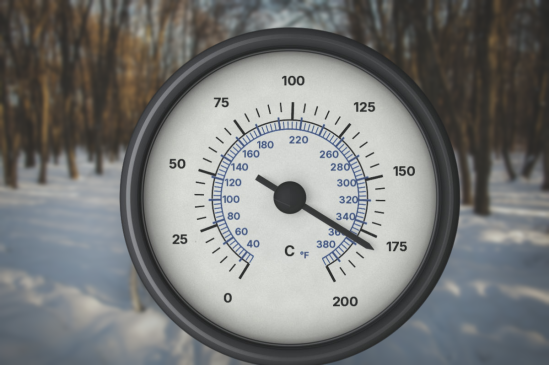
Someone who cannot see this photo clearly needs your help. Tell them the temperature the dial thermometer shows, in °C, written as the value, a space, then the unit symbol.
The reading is 180 °C
